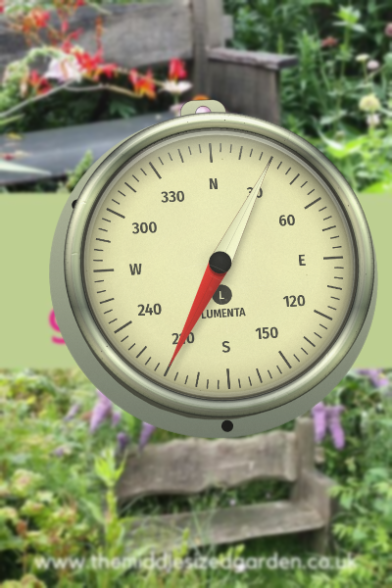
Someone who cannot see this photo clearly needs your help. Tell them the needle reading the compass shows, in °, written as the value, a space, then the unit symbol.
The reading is 210 °
